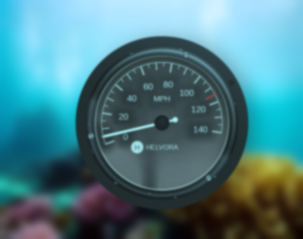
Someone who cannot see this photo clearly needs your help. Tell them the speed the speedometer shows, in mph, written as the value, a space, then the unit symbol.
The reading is 5 mph
